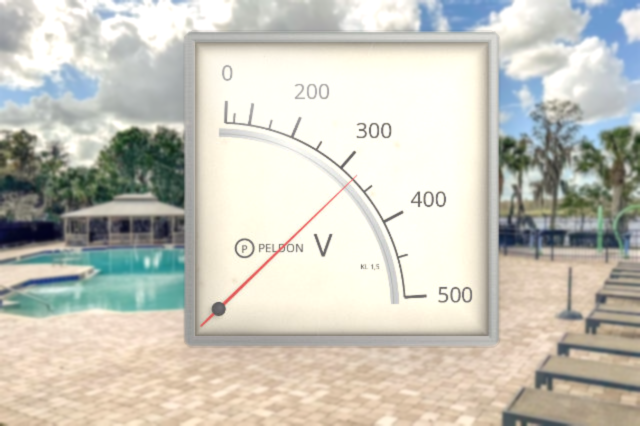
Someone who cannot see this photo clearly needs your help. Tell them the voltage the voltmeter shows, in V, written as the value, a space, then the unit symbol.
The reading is 325 V
